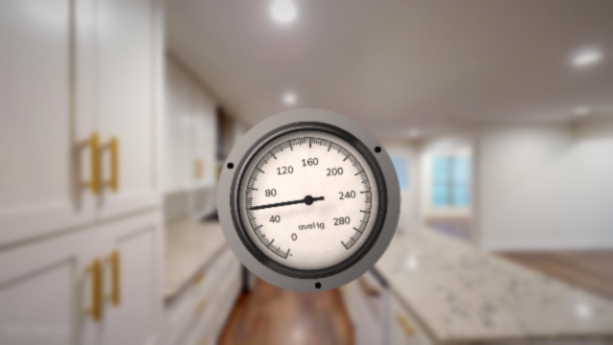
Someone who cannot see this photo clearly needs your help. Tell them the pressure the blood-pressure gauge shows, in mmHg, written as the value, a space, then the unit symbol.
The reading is 60 mmHg
